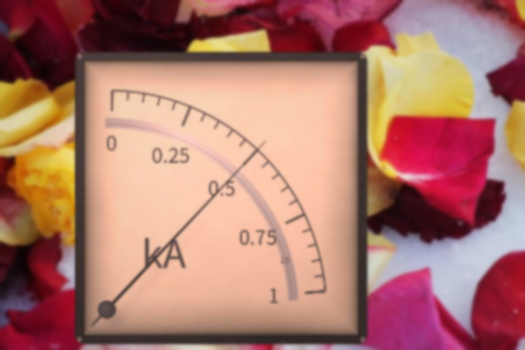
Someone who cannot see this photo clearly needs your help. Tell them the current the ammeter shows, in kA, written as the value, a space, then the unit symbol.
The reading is 0.5 kA
